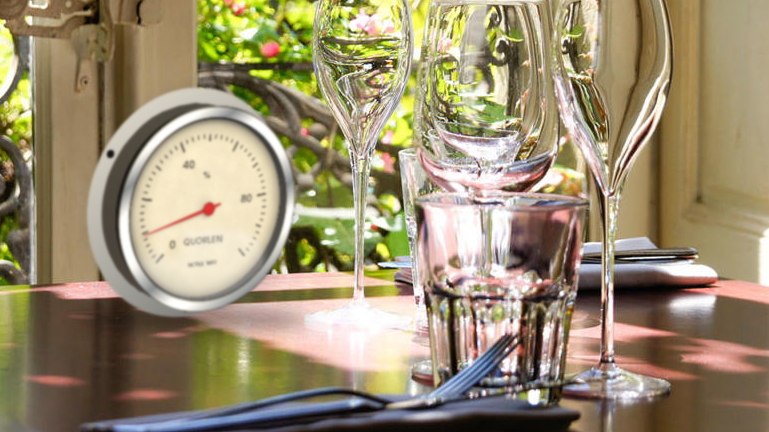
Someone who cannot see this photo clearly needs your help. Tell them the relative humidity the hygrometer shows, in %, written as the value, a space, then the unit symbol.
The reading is 10 %
